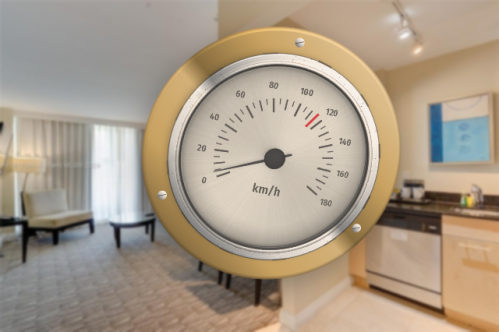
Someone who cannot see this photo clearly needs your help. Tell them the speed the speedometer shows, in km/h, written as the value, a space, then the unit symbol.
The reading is 5 km/h
